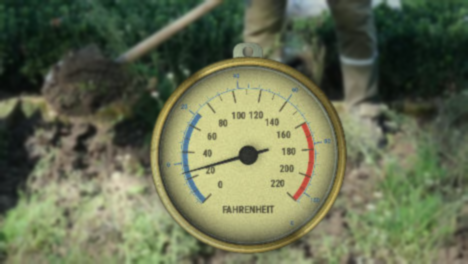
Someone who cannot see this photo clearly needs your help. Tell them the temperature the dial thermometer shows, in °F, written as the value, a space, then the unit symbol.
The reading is 25 °F
